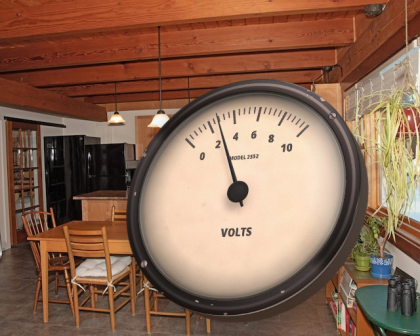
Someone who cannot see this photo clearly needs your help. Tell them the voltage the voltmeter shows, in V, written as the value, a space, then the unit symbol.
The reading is 2.8 V
